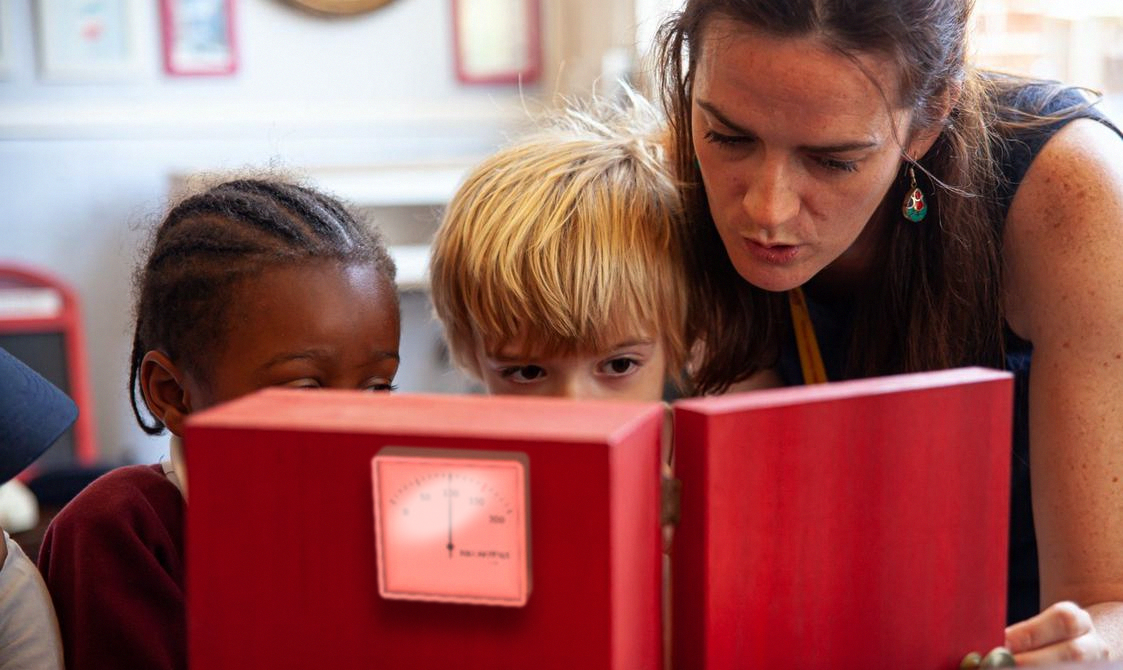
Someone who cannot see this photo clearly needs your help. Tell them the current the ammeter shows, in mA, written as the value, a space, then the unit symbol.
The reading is 100 mA
